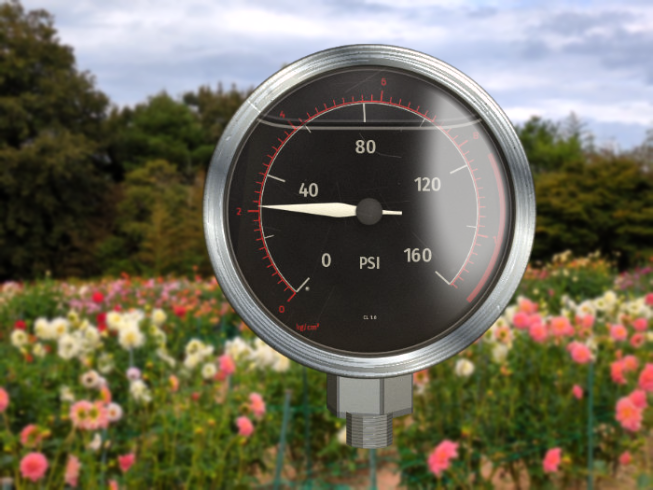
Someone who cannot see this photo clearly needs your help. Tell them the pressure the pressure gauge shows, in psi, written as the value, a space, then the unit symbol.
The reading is 30 psi
